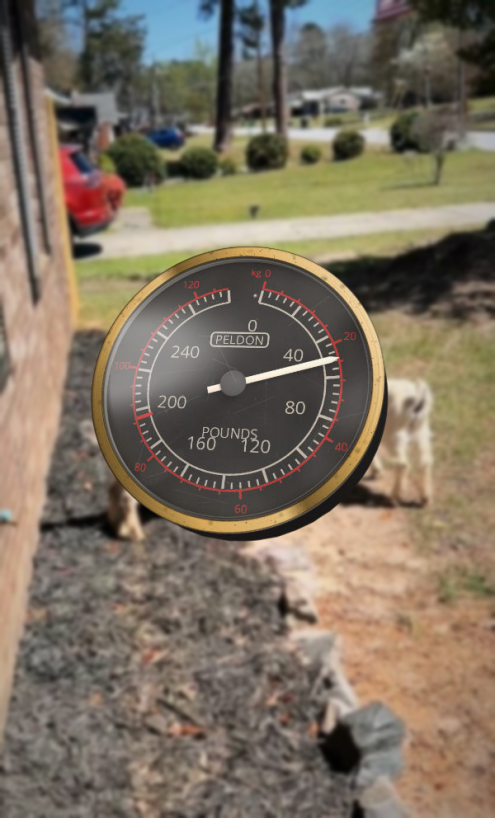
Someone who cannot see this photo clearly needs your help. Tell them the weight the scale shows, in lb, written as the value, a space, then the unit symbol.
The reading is 52 lb
